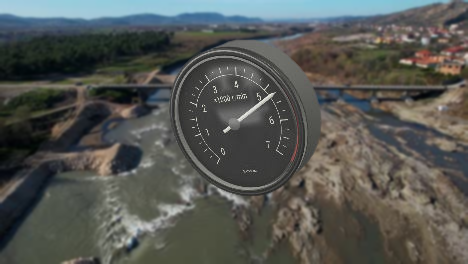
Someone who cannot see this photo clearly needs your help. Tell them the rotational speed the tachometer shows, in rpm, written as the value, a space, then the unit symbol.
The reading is 5250 rpm
